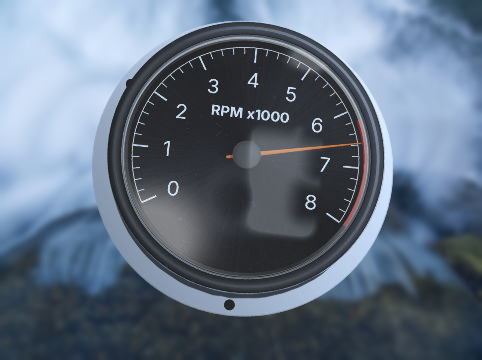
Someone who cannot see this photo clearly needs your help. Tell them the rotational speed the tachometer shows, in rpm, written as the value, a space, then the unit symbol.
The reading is 6600 rpm
